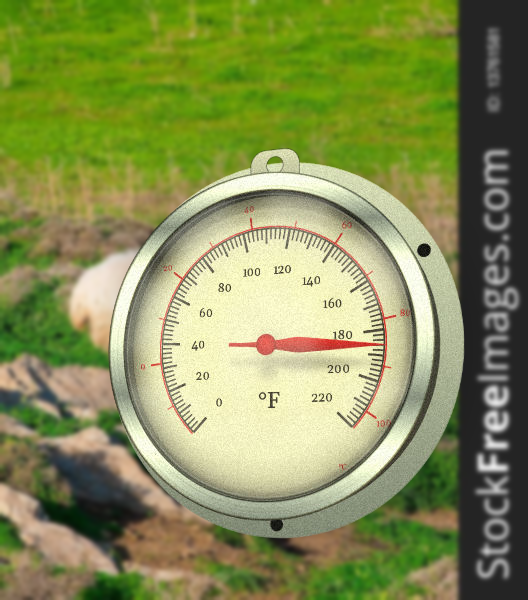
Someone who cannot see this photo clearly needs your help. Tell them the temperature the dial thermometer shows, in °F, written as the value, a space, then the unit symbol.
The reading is 186 °F
